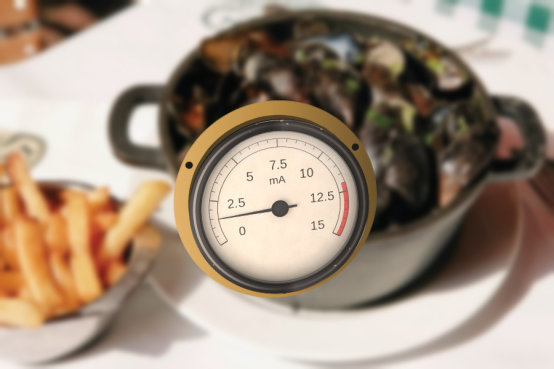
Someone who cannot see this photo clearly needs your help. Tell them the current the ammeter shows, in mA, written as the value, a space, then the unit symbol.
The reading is 1.5 mA
